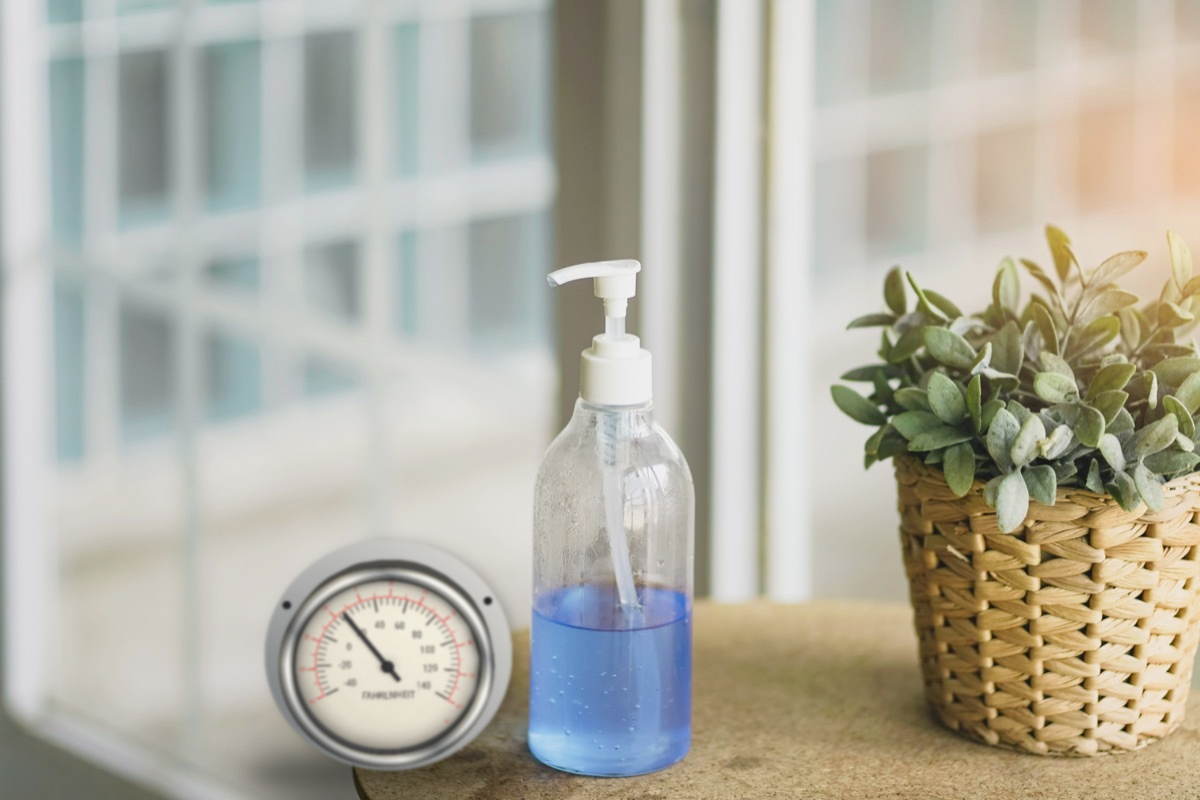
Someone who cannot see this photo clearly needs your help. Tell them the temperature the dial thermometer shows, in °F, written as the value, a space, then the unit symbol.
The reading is 20 °F
